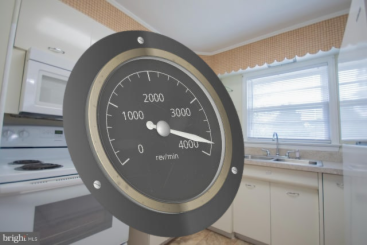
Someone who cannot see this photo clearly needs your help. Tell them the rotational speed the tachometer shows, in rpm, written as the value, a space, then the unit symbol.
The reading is 3800 rpm
